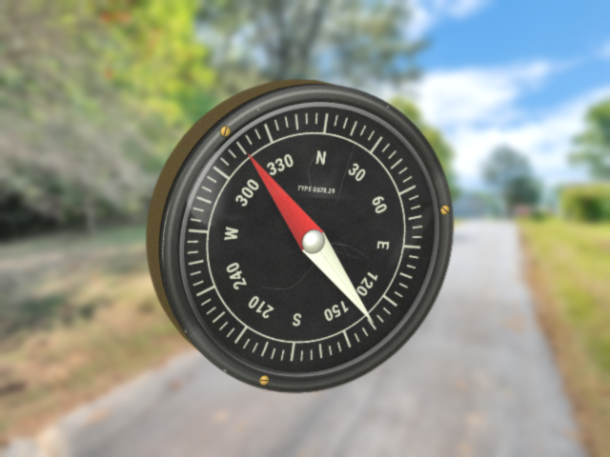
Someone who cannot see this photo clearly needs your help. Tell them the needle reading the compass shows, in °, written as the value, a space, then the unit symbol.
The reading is 315 °
